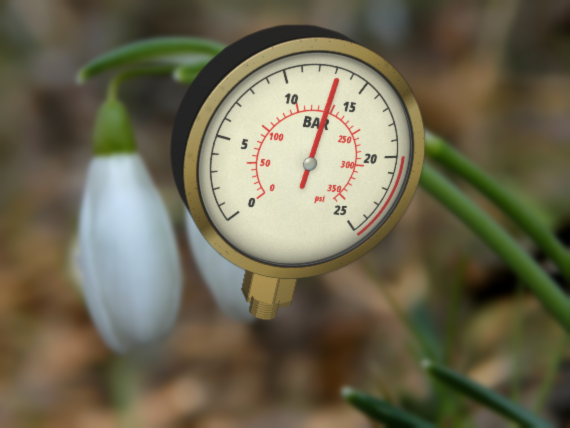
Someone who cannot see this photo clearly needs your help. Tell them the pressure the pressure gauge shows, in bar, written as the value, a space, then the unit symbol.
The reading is 13 bar
